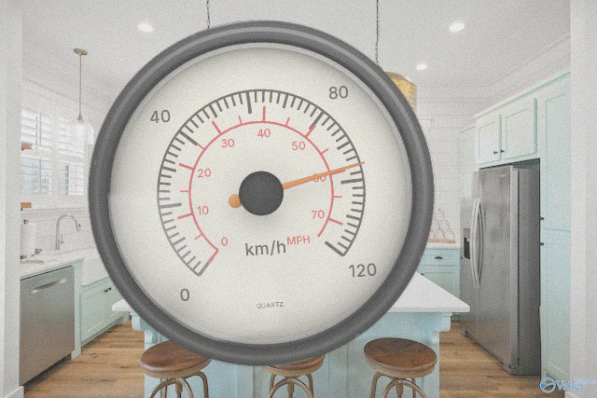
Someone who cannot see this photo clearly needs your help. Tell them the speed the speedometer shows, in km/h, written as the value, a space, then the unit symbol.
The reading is 96 km/h
